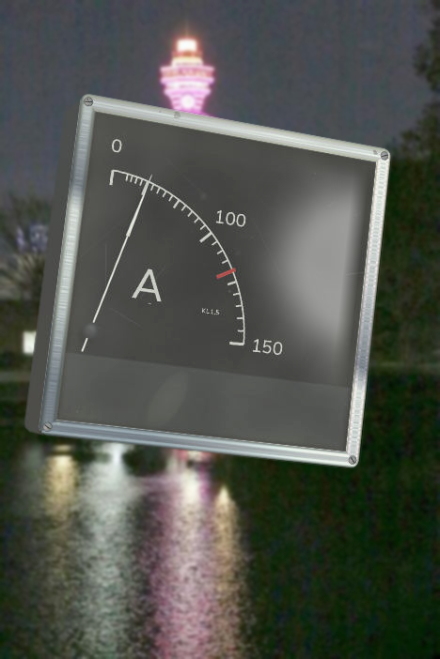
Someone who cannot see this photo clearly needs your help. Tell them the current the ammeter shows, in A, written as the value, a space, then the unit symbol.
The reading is 50 A
